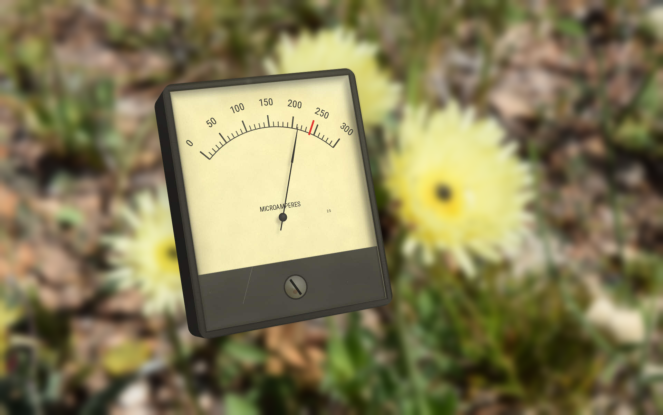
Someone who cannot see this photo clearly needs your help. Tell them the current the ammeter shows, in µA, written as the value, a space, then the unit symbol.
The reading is 210 µA
